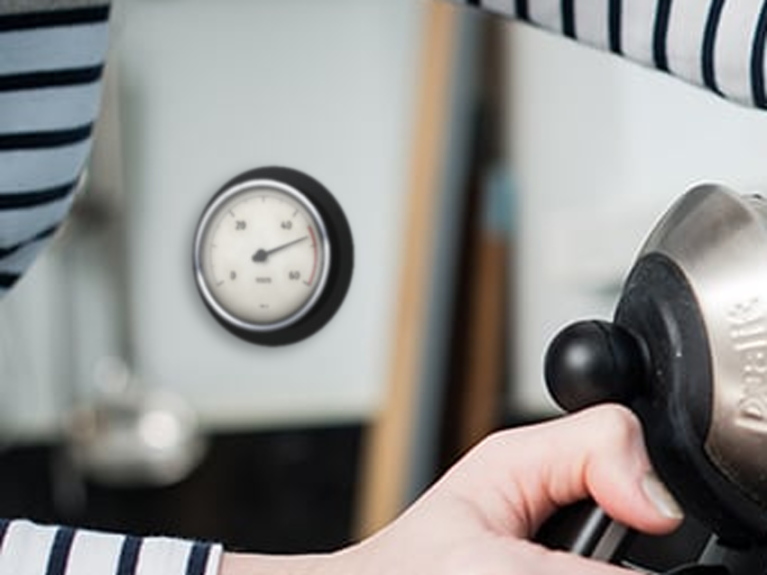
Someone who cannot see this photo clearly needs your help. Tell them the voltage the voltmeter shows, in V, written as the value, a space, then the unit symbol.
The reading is 47.5 V
